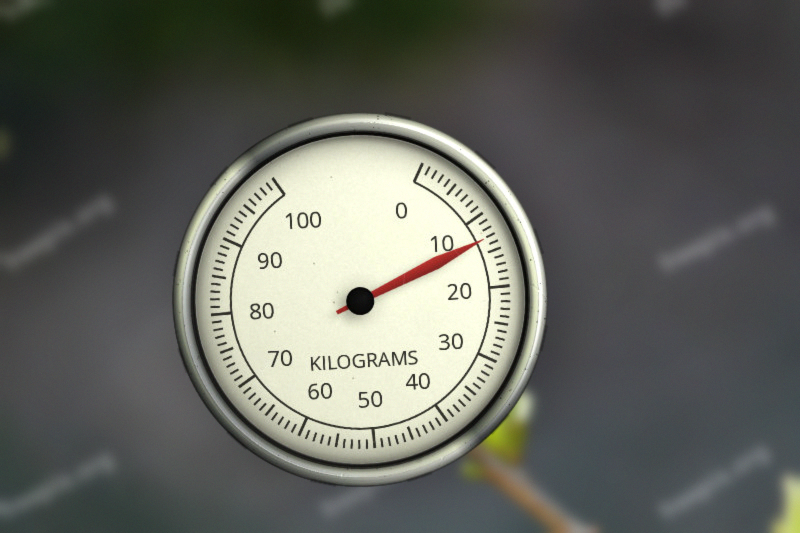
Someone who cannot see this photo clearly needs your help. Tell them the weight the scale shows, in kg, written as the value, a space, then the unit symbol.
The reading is 13 kg
